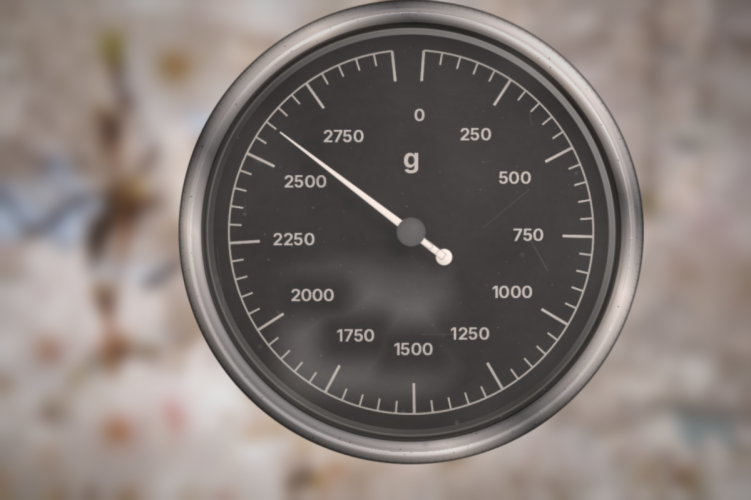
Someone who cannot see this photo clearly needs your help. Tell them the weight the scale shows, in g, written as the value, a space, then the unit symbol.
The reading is 2600 g
